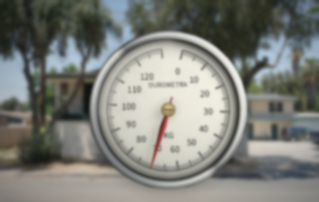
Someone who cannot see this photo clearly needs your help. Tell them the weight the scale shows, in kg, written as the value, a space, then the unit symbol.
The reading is 70 kg
